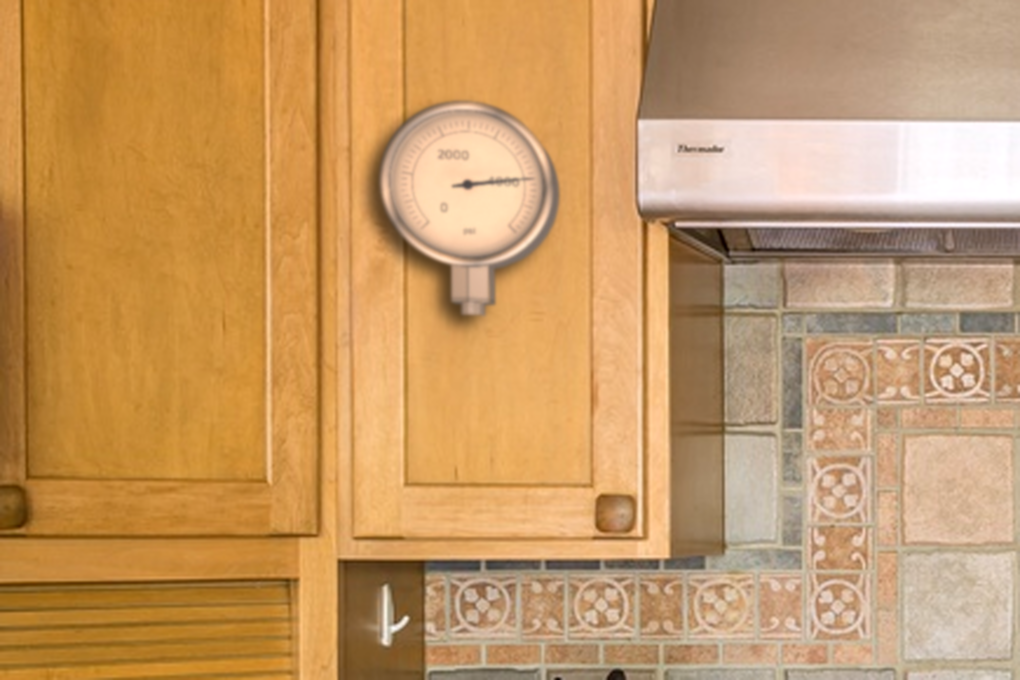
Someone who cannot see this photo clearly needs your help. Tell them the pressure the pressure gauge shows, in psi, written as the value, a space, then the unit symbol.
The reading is 4000 psi
